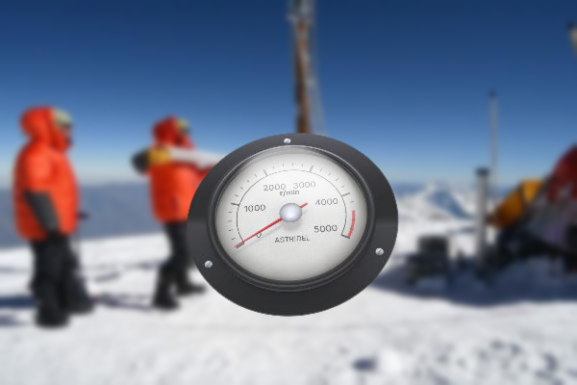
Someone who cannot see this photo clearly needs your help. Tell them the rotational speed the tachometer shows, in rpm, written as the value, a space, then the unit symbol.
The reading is 0 rpm
